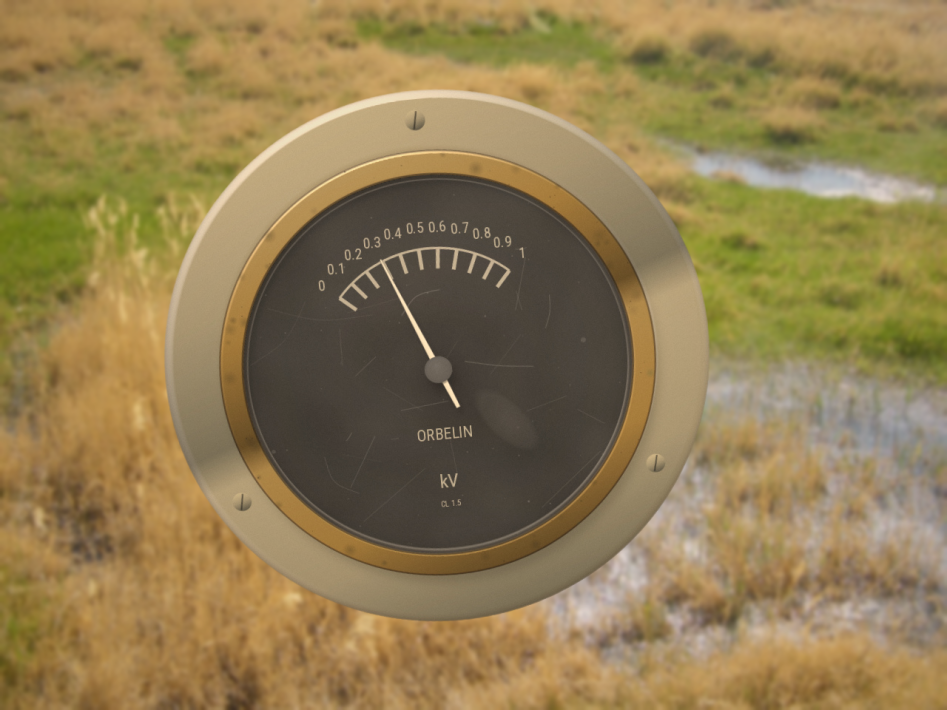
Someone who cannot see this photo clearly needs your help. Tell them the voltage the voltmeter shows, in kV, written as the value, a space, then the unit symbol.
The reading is 0.3 kV
